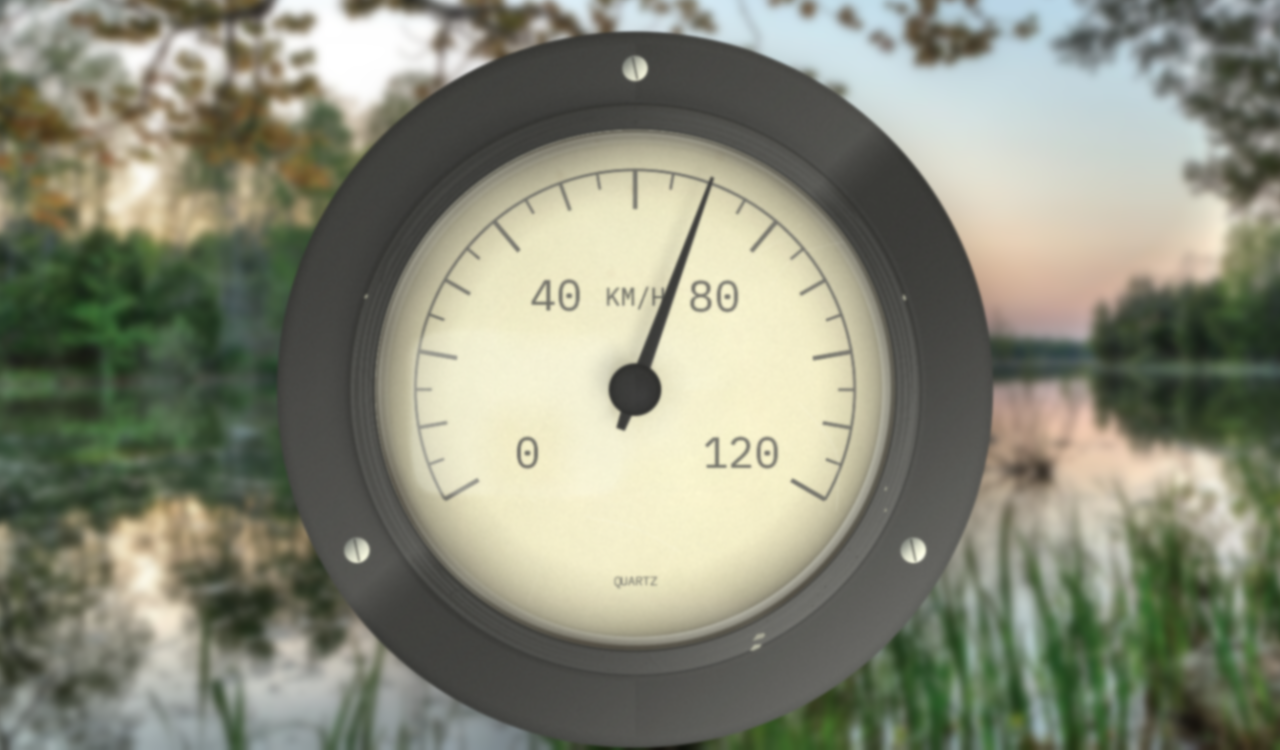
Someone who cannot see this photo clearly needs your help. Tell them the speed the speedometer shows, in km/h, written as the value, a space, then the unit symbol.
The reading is 70 km/h
